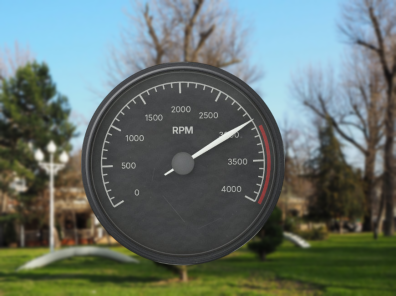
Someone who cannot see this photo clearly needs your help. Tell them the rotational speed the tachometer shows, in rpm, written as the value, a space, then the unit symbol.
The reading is 3000 rpm
